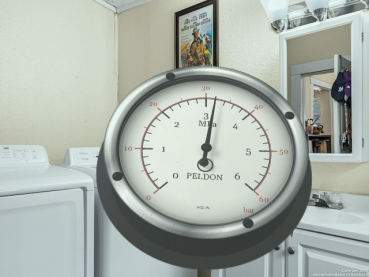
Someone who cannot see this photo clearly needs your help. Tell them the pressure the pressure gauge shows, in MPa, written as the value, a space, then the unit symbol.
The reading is 3.2 MPa
